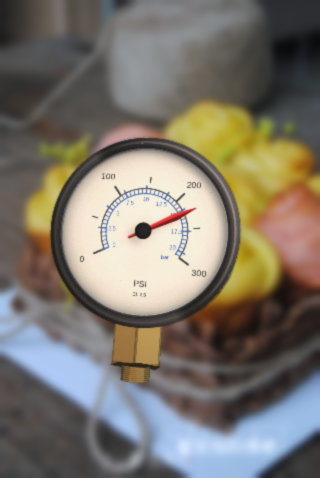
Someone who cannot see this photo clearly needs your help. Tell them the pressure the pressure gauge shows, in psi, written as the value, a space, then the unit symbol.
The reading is 225 psi
